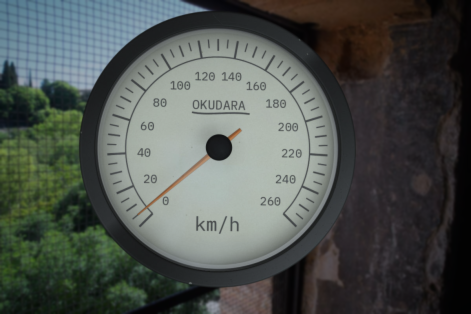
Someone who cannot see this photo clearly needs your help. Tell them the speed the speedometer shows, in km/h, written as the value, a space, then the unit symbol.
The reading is 5 km/h
